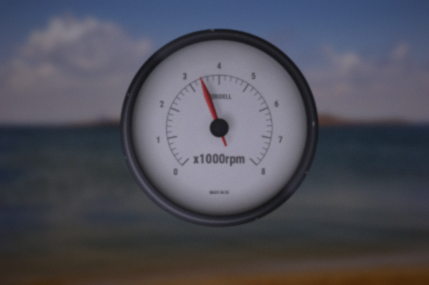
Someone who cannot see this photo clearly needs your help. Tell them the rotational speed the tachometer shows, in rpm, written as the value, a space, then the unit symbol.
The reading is 3400 rpm
